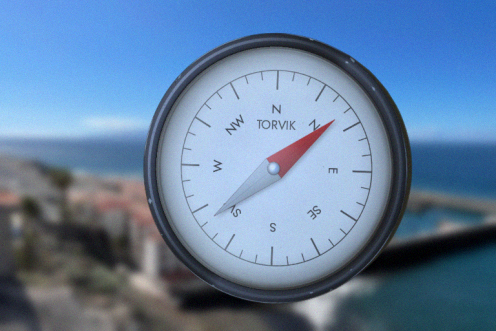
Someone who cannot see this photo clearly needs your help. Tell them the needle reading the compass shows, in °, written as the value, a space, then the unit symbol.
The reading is 50 °
